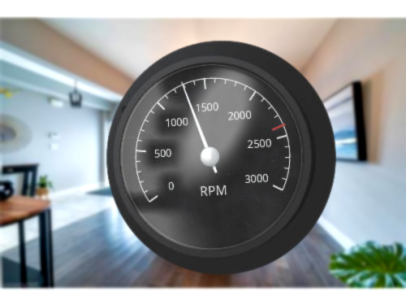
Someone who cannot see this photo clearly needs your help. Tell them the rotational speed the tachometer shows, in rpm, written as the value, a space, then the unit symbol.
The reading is 1300 rpm
